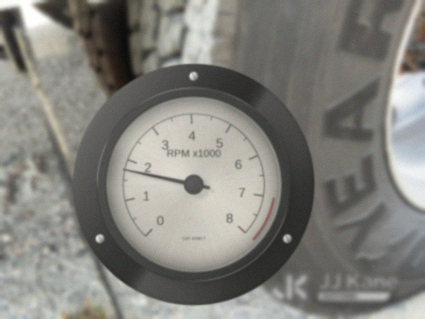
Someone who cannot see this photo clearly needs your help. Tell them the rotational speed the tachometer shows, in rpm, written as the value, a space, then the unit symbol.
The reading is 1750 rpm
